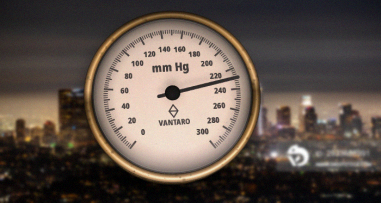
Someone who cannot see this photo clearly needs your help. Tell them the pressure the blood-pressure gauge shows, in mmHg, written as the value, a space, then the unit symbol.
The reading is 230 mmHg
